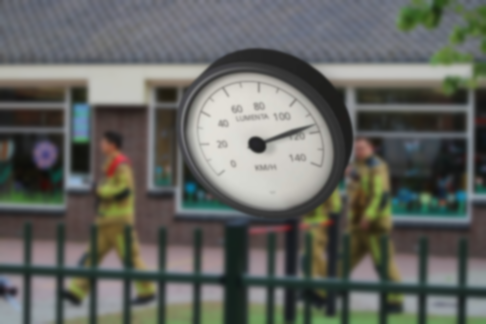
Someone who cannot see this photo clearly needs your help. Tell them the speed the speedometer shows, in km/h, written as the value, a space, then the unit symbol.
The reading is 115 km/h
